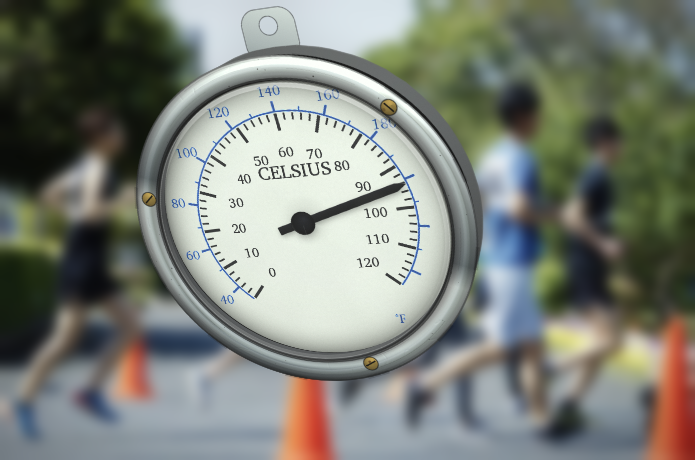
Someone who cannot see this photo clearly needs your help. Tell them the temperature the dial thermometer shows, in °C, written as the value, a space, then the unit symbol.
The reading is 94 °C
